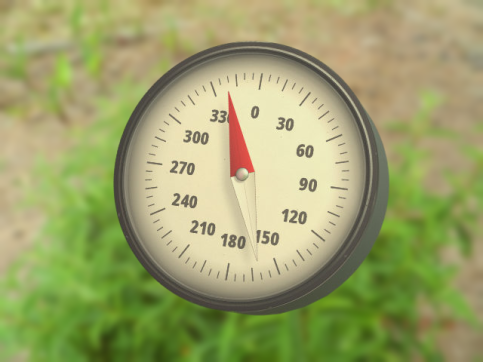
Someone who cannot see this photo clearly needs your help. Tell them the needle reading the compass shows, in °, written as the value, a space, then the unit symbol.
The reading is 340 °
